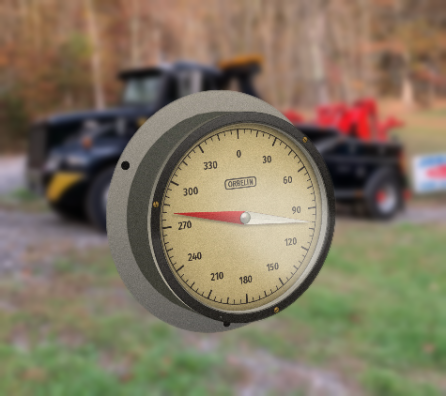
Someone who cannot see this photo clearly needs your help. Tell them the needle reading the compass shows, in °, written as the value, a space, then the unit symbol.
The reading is 280 °
